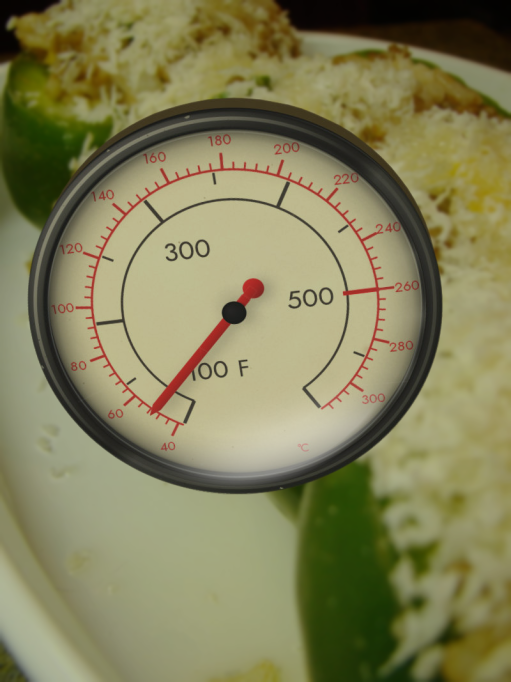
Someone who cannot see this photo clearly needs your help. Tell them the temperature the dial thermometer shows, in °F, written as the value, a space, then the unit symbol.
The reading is 125 °F
